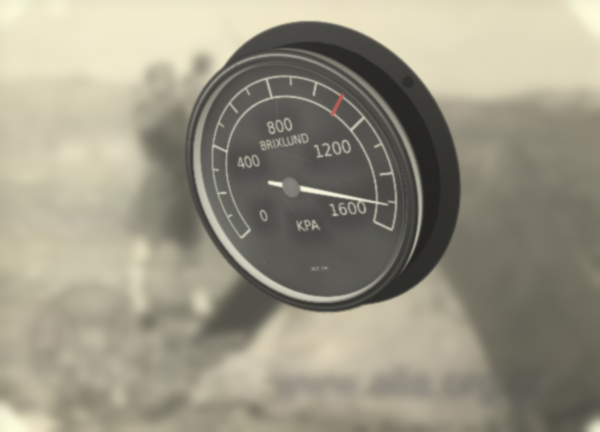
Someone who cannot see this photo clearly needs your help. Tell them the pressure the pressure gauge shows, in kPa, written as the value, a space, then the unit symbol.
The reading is 1500 kPa
